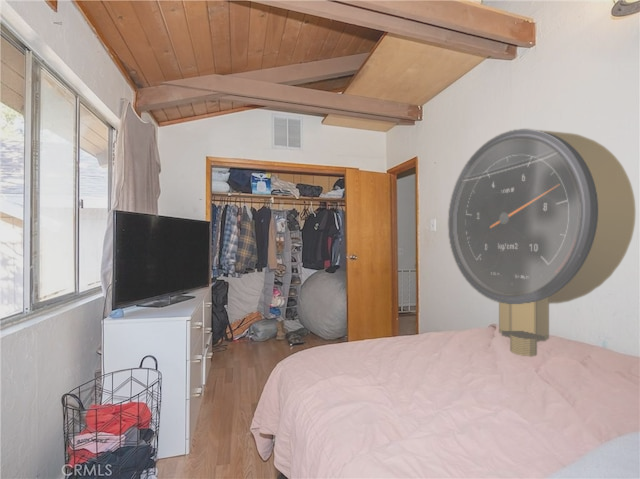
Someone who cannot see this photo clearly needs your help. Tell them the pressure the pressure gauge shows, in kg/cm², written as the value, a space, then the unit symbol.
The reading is 7.5 kg/cm²
